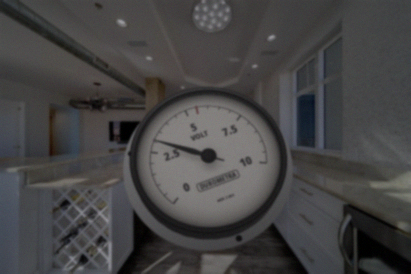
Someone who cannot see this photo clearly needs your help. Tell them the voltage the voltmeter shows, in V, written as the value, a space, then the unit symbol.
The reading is 3 V
